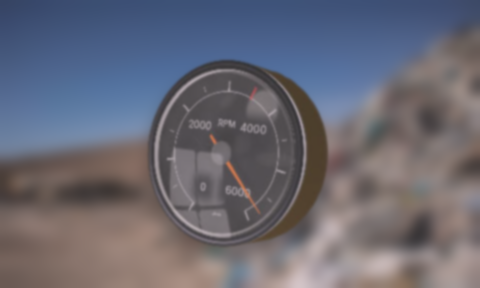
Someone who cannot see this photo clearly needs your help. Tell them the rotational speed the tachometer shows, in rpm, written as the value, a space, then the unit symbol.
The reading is 5750 rpm
